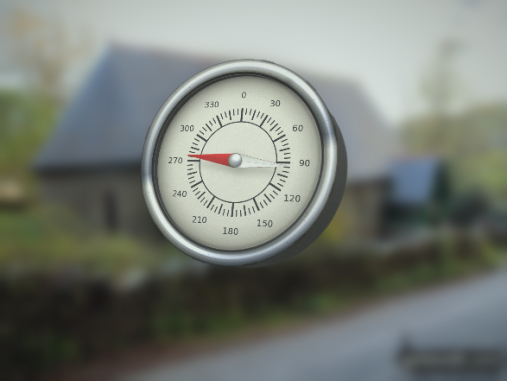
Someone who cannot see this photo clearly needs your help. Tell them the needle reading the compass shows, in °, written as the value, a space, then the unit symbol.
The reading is 275 °
